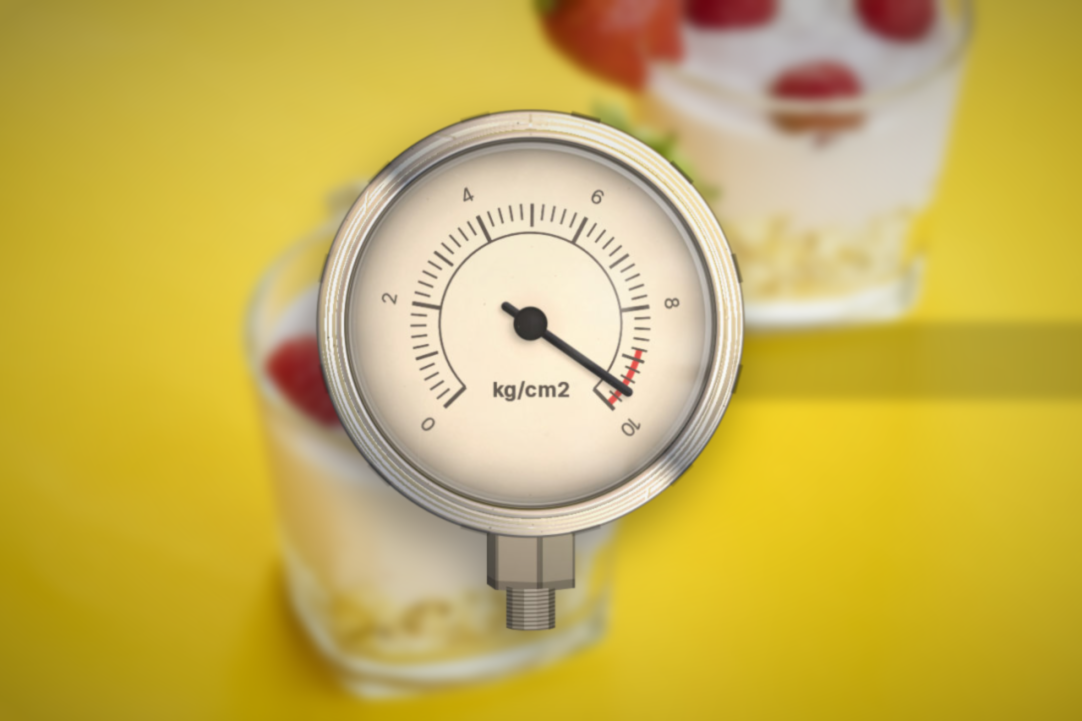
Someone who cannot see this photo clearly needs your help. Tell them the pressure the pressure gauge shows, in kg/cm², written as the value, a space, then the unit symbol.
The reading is 9.6 kg/cm²
